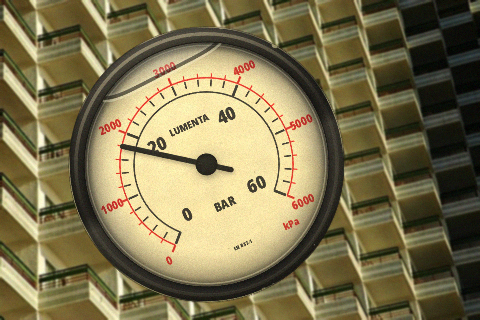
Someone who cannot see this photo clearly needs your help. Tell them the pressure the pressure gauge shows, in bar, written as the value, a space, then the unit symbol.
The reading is 18 bar
